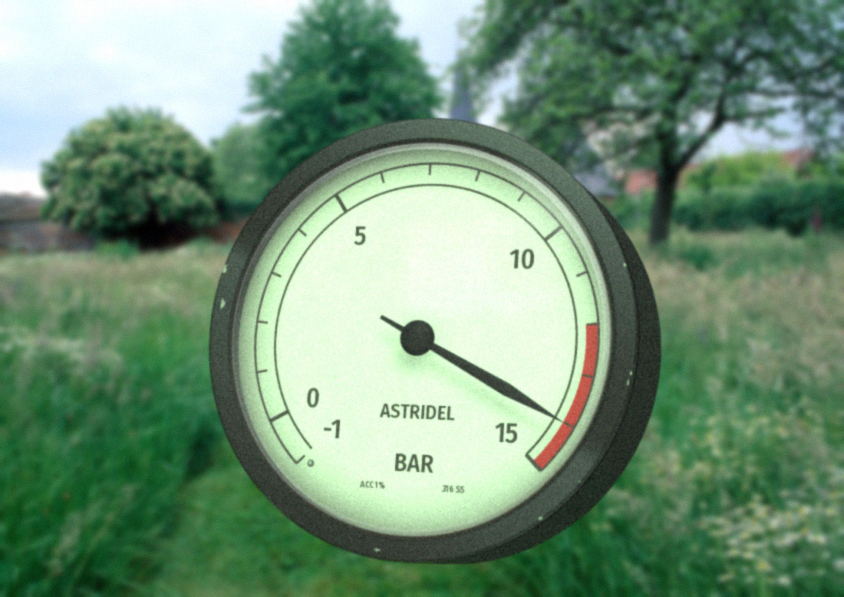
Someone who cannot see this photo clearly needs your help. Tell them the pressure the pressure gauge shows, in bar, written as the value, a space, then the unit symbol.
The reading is 14 bar
